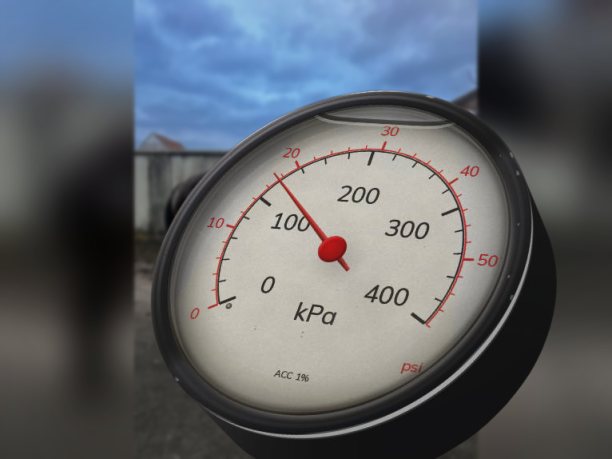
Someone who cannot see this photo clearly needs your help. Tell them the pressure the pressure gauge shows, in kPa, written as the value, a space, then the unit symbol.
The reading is 120 kPa
